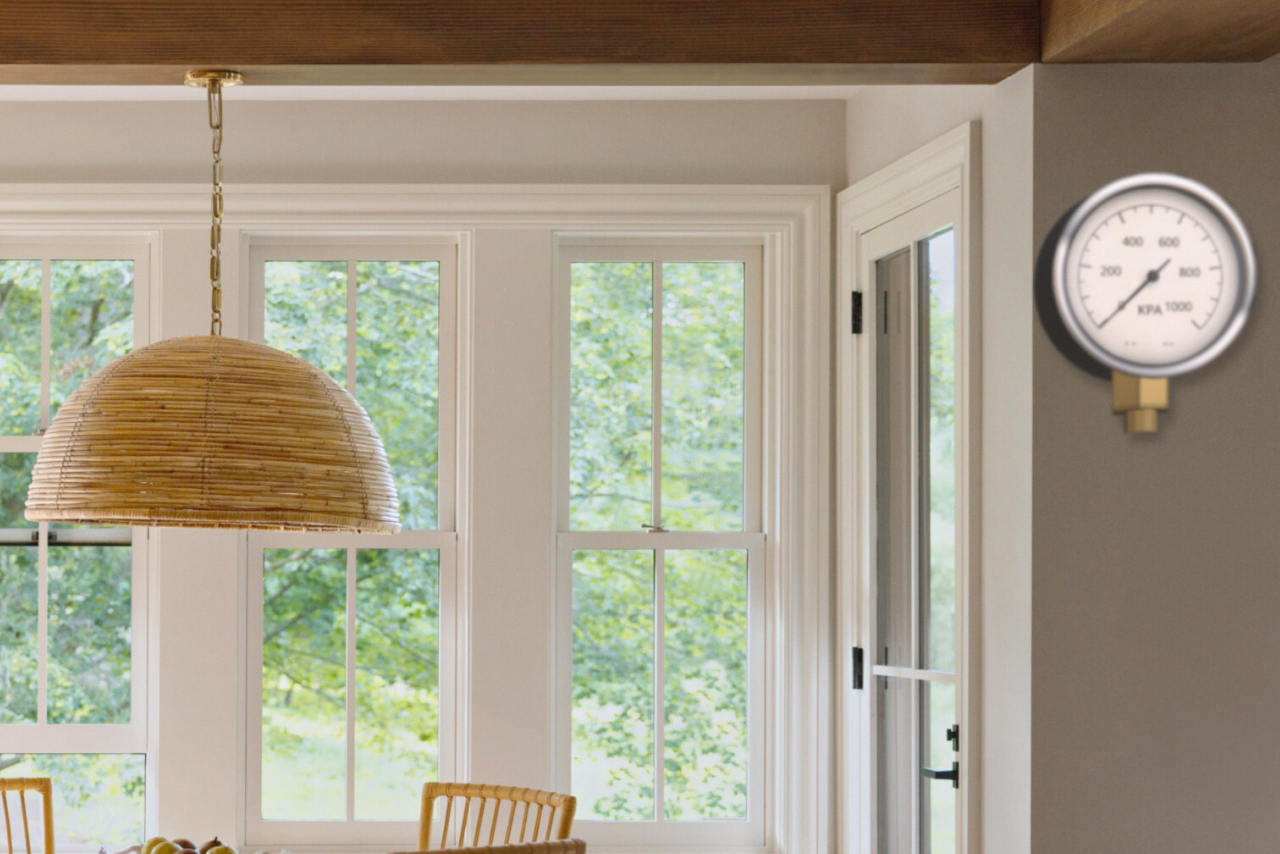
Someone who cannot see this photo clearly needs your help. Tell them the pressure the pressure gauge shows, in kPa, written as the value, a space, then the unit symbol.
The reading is 0 kPa
